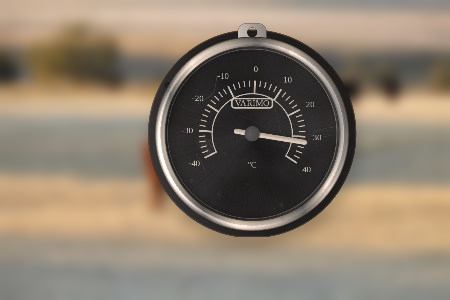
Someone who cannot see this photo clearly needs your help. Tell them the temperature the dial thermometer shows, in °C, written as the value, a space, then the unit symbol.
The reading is 32 °C
